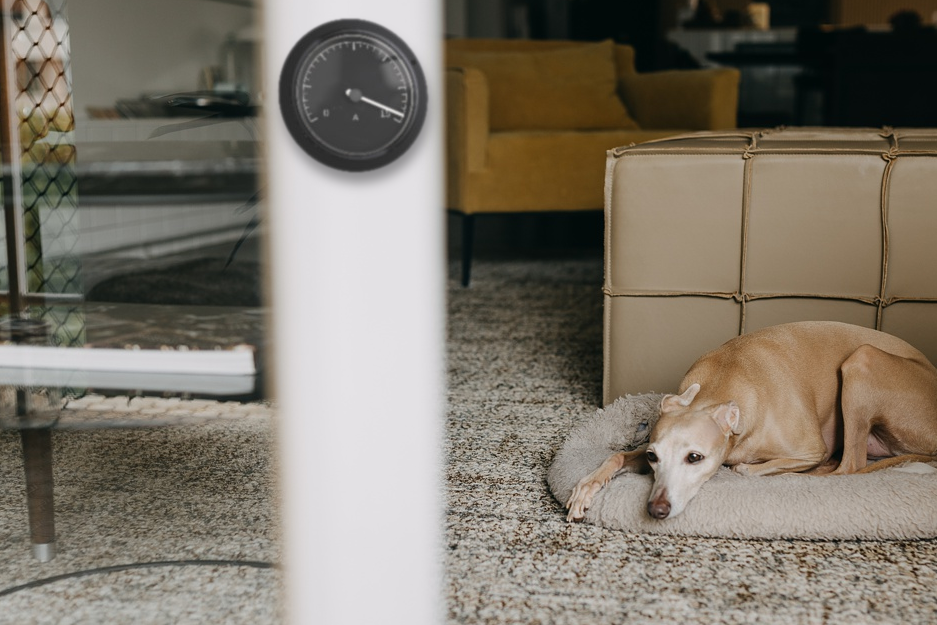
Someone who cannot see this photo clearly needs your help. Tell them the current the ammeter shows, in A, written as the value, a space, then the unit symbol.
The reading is 14.5 A
